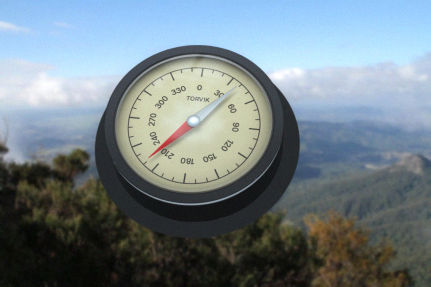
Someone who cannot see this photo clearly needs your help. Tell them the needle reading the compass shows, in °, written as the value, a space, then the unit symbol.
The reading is 220 °
